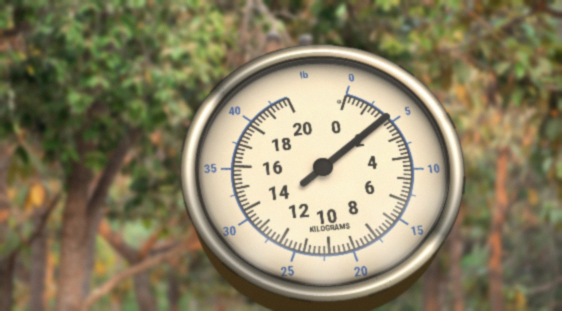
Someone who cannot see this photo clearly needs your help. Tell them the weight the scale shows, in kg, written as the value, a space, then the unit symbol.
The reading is 2 kg
